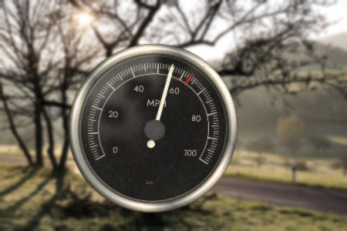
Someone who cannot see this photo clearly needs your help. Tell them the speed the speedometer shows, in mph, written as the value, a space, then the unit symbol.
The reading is 55 mph
